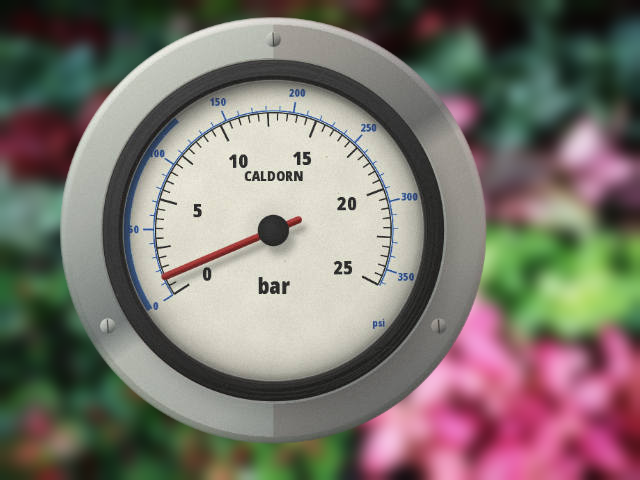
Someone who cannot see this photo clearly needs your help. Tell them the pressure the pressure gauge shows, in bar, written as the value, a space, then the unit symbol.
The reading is 1 bar
